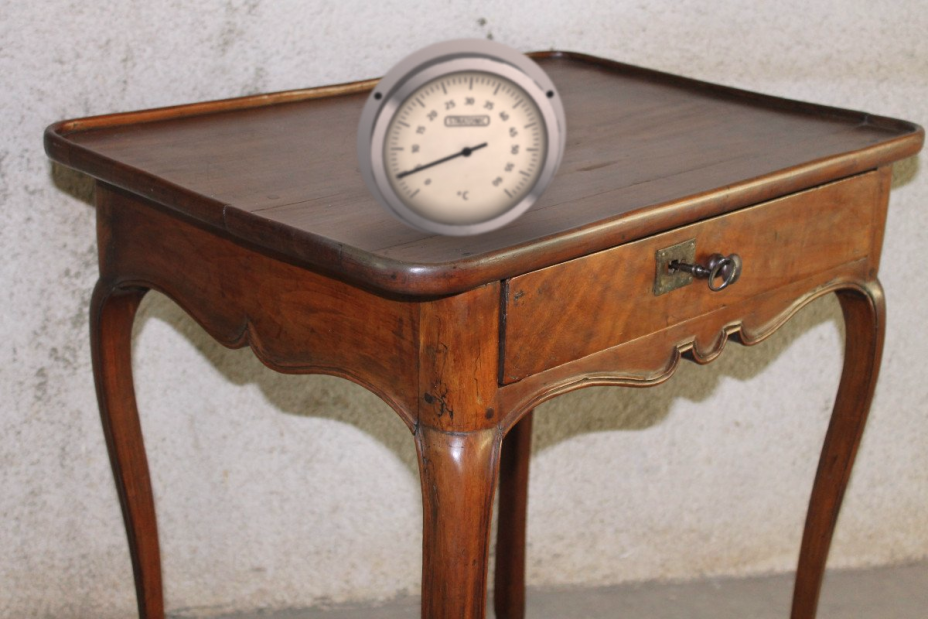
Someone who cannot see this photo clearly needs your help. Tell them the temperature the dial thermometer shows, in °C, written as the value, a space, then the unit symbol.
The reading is 5 °C
